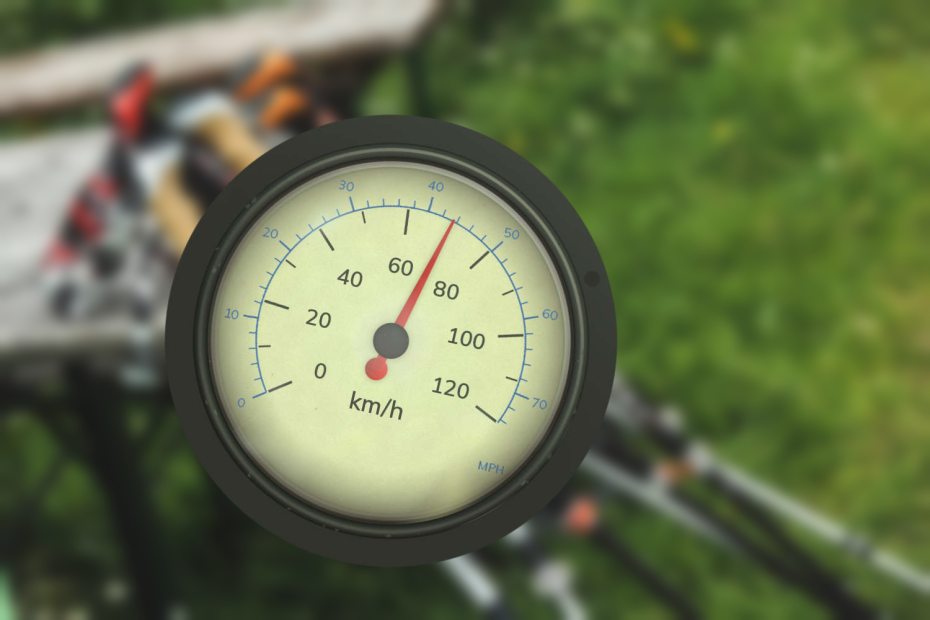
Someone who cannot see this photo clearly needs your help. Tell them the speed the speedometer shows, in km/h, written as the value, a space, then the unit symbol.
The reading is 70 km/h
